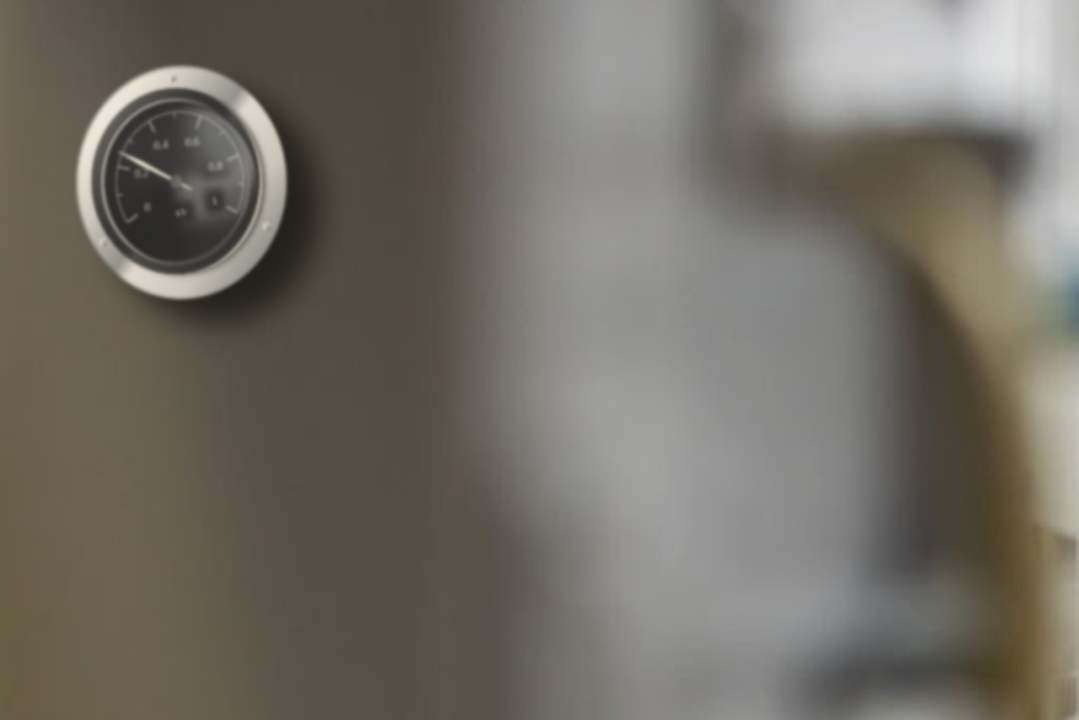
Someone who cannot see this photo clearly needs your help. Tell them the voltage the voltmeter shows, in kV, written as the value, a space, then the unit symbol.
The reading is 0.25 kV
